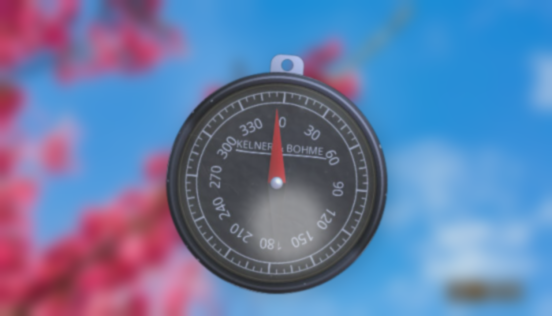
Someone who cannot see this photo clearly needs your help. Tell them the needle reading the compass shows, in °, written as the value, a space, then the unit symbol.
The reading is 355 °
